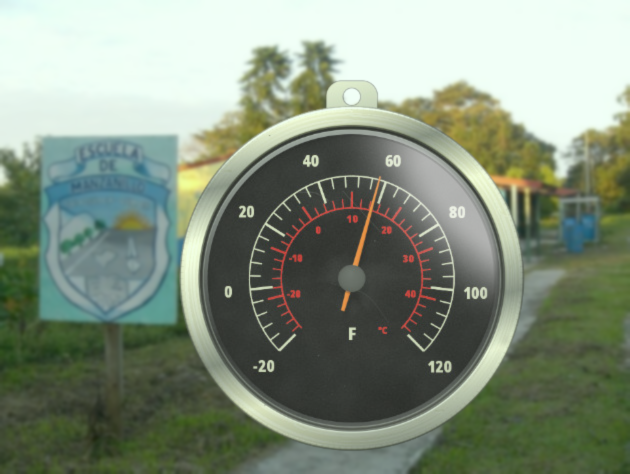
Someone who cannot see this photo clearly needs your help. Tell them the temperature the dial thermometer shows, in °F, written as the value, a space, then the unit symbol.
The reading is 58 °F
